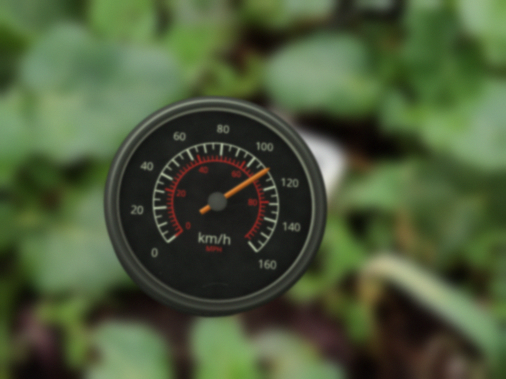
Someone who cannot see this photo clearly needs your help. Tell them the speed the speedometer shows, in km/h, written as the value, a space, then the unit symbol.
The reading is 110 km/h
